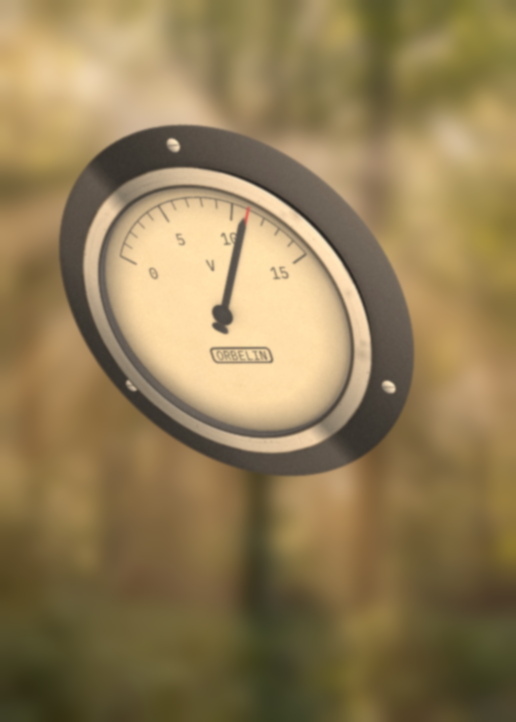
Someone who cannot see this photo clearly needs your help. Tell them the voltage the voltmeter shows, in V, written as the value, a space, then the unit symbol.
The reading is 11 V
